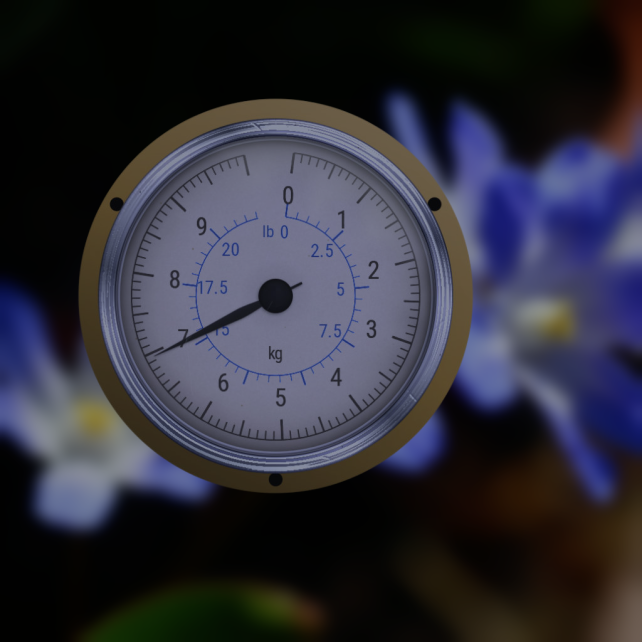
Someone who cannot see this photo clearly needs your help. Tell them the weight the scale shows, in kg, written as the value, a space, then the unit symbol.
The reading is 6.95 kg
